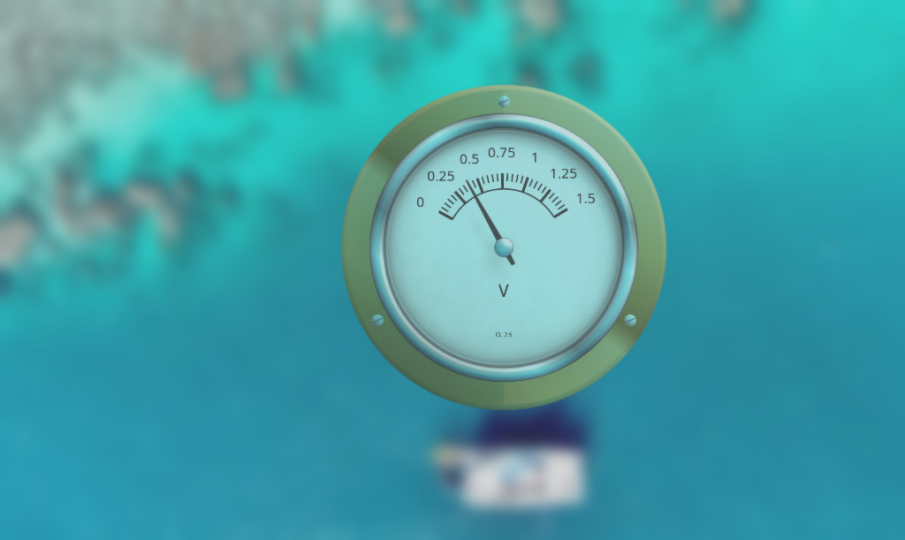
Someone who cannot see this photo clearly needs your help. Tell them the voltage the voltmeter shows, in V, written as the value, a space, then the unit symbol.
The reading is 0.4 V
